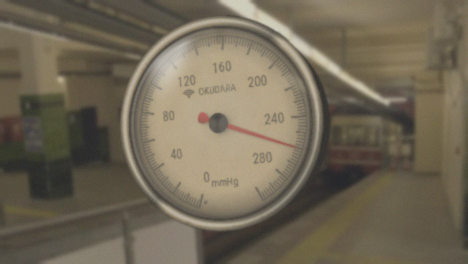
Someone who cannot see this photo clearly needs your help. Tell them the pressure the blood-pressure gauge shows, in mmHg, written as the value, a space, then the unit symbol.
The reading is 260 mmHg
